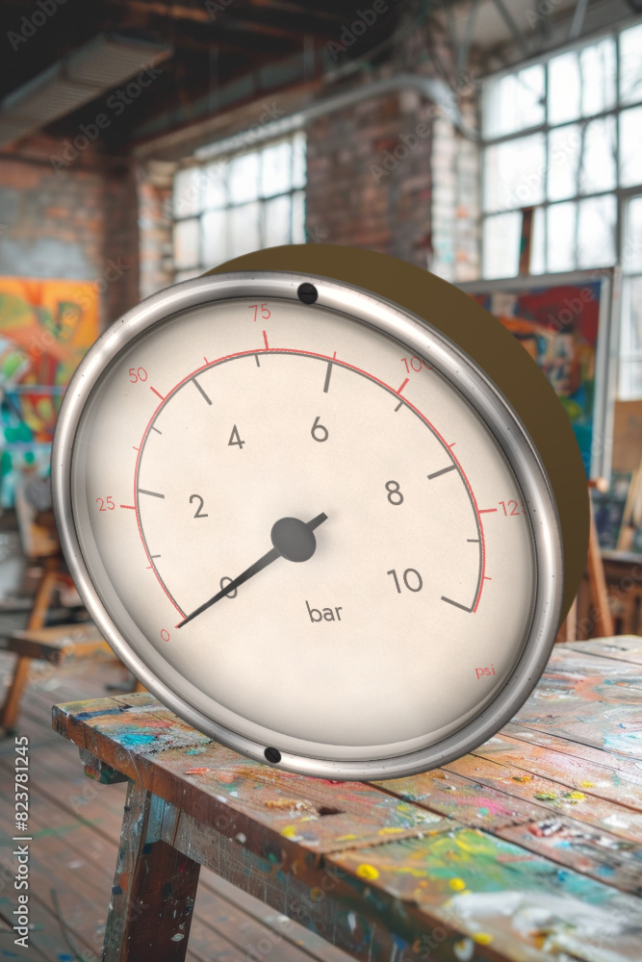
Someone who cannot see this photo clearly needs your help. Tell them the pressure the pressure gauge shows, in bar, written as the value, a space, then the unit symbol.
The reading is 0 bar
